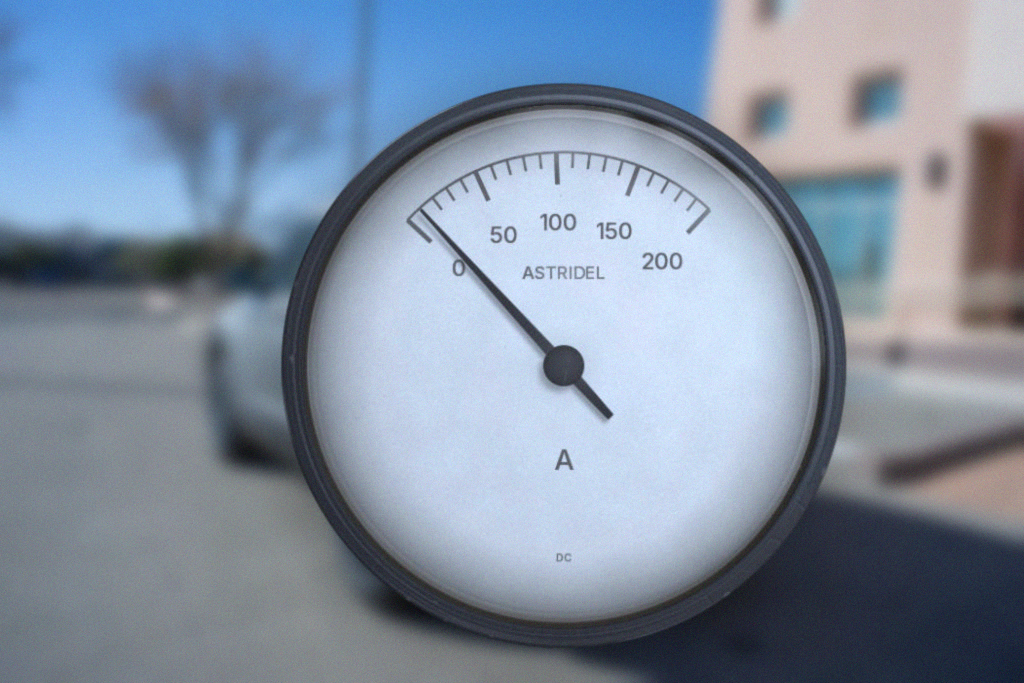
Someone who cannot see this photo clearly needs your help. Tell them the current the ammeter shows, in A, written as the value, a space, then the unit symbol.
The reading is 10 A
